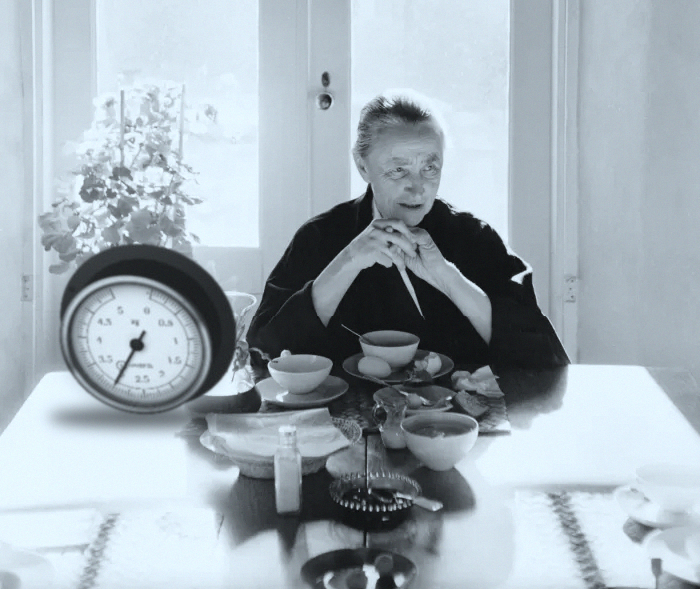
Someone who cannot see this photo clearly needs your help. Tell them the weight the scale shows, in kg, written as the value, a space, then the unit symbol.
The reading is 3 kg
